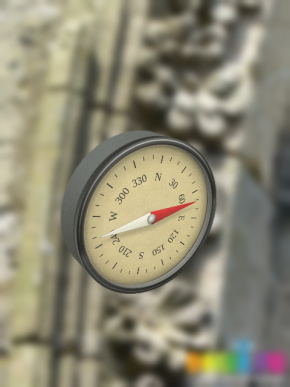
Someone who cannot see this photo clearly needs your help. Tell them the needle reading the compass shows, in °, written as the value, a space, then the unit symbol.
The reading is 70 °
